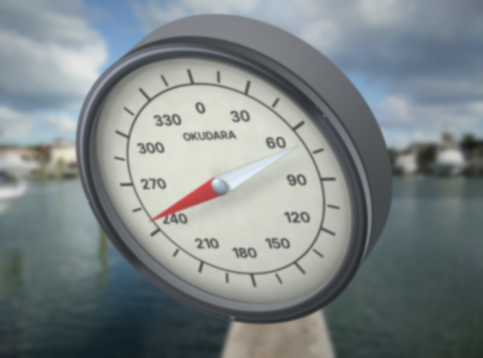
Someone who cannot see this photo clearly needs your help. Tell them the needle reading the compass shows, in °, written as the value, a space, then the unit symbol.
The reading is 247.5 °
